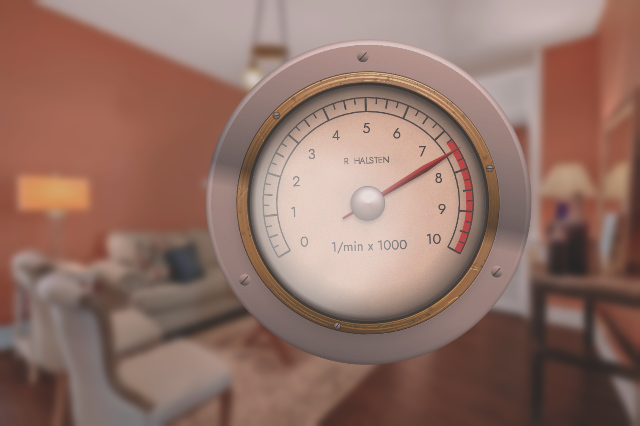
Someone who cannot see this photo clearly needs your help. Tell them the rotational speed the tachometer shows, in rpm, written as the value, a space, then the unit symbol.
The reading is 7500 rpm
